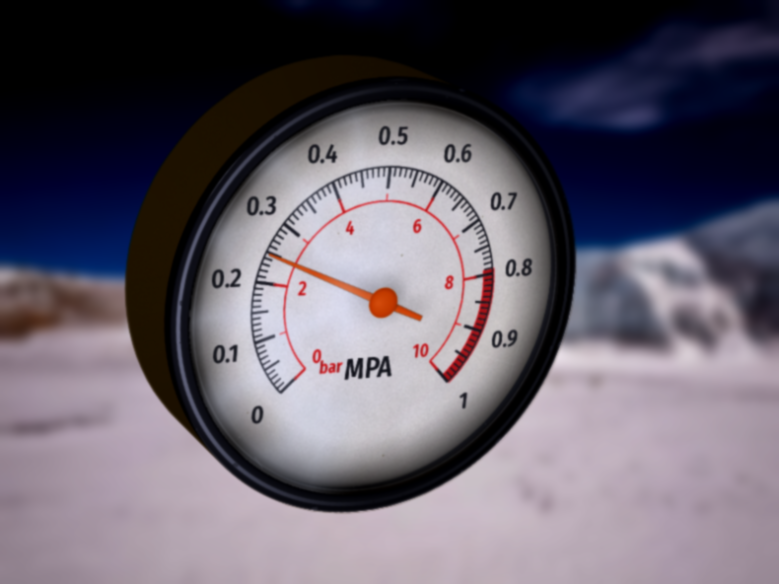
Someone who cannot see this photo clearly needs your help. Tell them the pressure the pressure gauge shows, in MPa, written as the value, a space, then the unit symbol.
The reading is 0.25 MPa
